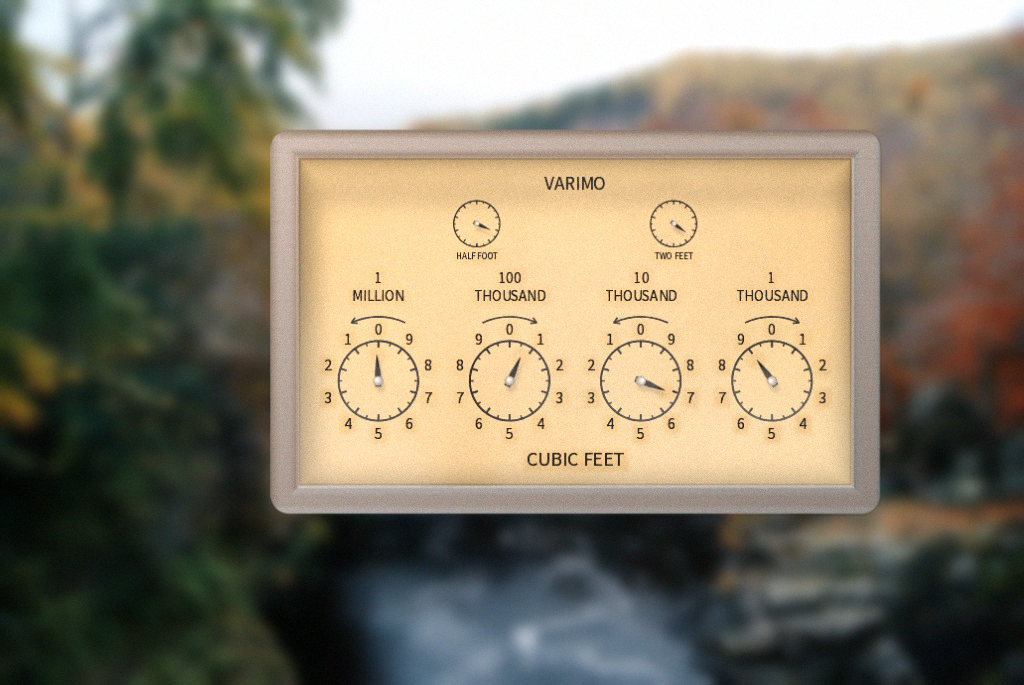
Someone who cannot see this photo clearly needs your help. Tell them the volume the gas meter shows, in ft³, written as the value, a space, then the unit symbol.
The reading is 6900 ft³
